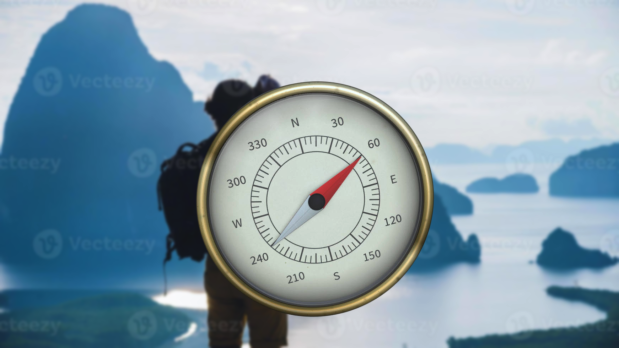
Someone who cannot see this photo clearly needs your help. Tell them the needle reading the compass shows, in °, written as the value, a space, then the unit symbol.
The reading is 60 °
